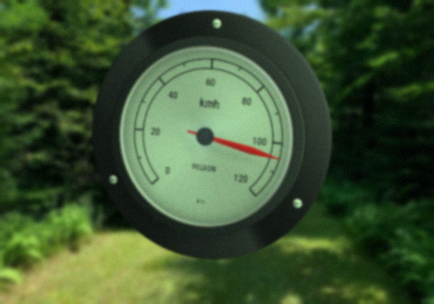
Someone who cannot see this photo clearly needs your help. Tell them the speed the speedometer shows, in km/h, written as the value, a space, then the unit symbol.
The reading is 105 km/h
